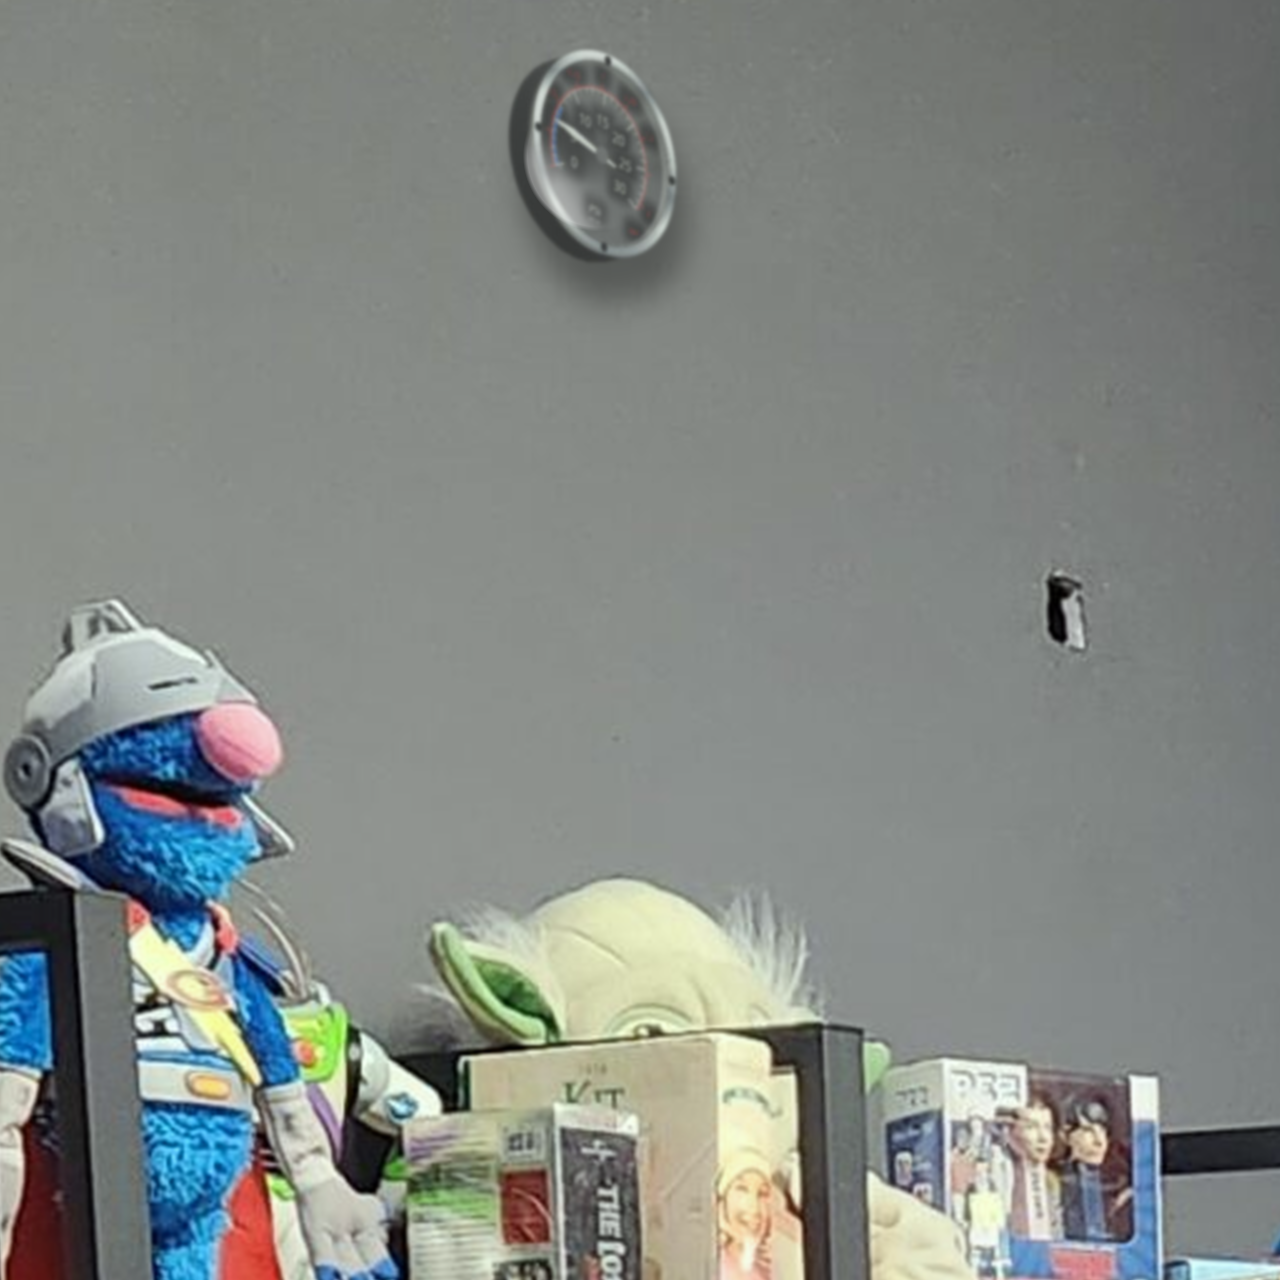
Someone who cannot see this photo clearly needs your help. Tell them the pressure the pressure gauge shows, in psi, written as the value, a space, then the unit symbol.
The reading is 5 psi
